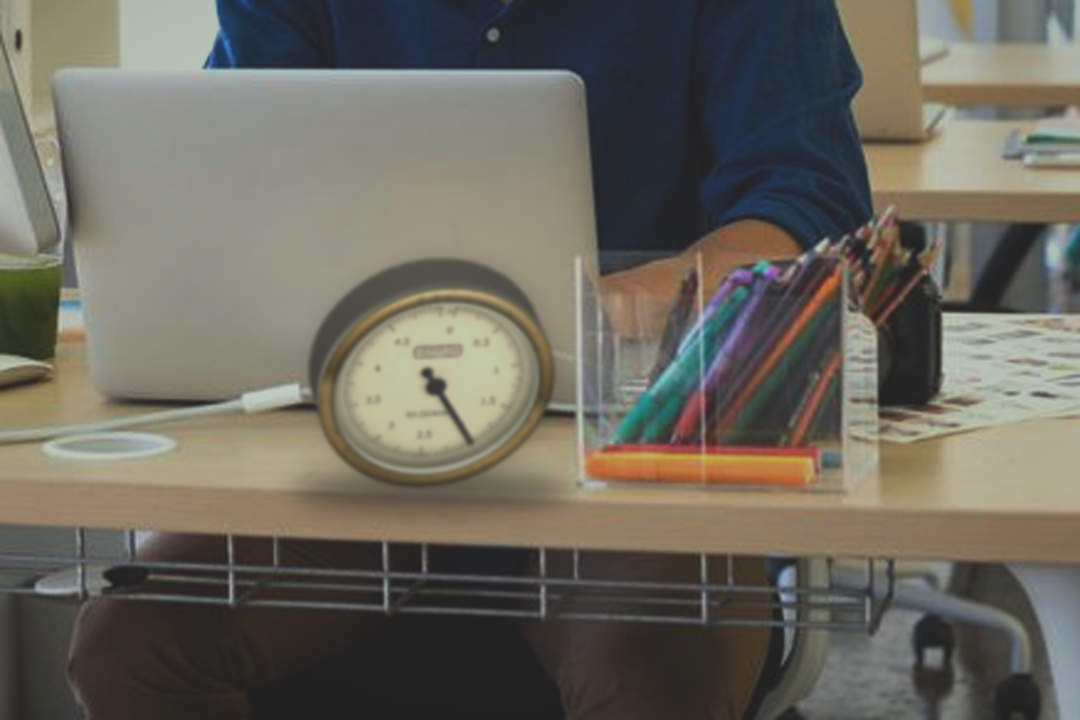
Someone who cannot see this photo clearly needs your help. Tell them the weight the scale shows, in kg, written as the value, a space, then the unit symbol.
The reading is 2 kg
